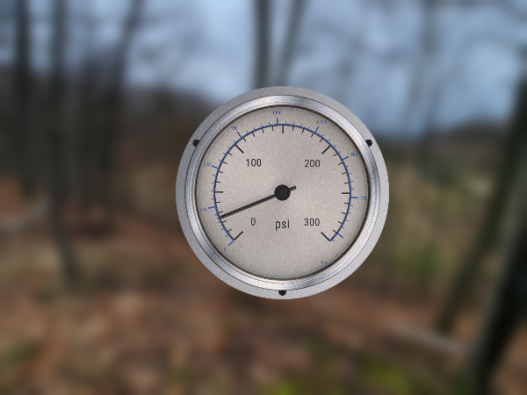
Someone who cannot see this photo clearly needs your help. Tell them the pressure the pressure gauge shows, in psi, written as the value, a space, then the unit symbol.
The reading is 25 psi
